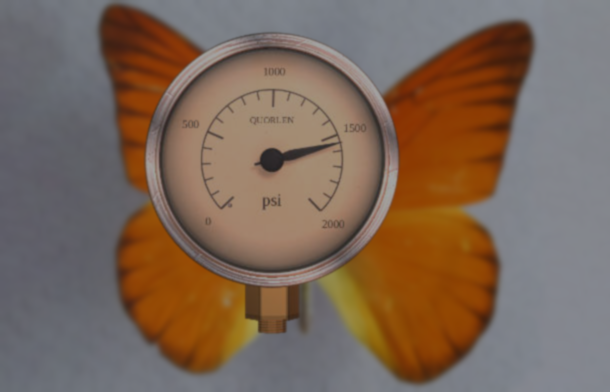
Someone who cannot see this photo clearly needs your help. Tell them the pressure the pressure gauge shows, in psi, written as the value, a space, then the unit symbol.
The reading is 1550 psi
